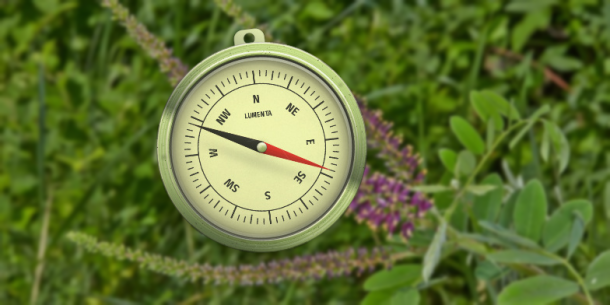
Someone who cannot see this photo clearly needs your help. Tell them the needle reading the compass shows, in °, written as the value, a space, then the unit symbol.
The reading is 115 °
